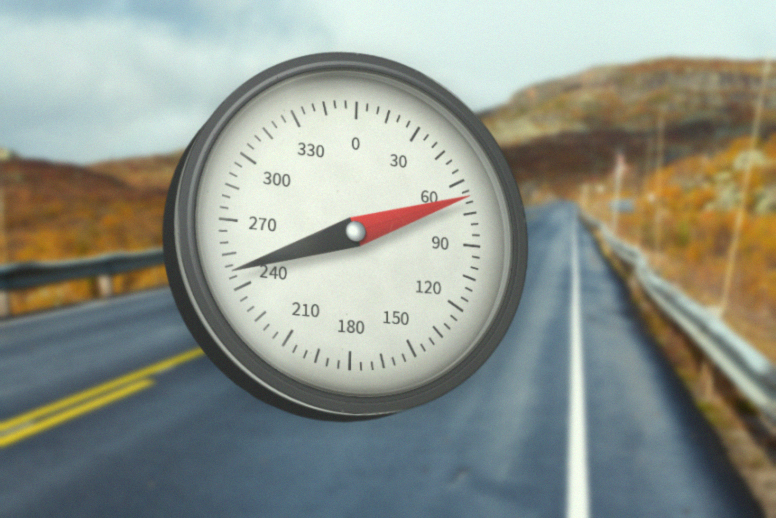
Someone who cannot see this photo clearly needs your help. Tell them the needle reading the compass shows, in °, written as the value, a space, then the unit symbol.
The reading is 67.5 °
